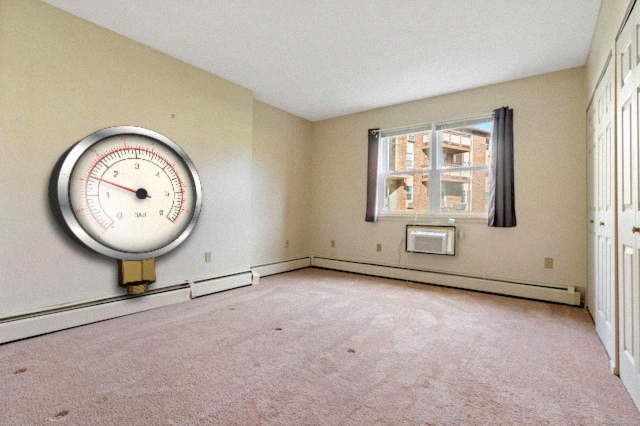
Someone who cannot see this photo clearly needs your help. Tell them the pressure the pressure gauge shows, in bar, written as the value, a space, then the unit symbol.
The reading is 1.5 bar
